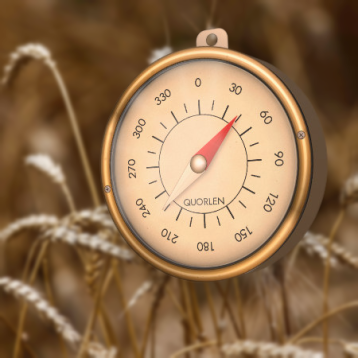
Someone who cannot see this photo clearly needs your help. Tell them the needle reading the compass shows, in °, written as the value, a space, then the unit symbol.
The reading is 45 °
